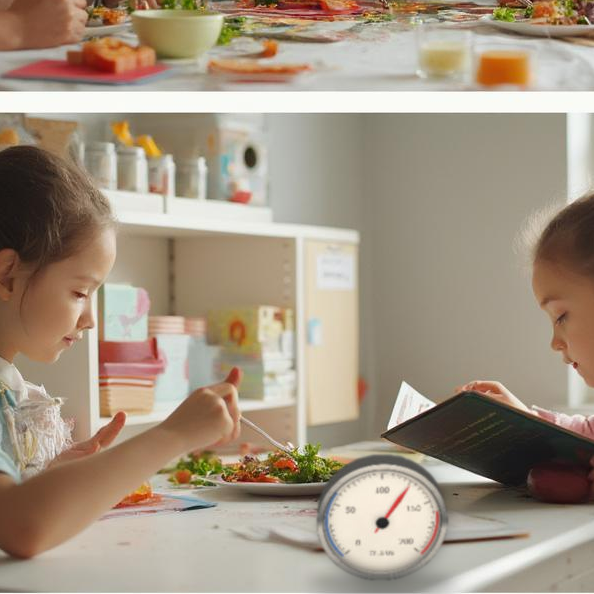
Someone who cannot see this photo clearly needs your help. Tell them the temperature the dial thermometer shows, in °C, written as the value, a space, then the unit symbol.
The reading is 125 °C
